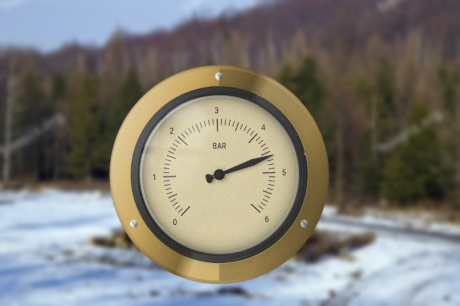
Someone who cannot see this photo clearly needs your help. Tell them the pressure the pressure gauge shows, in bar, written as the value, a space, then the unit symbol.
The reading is 4.6 bar
